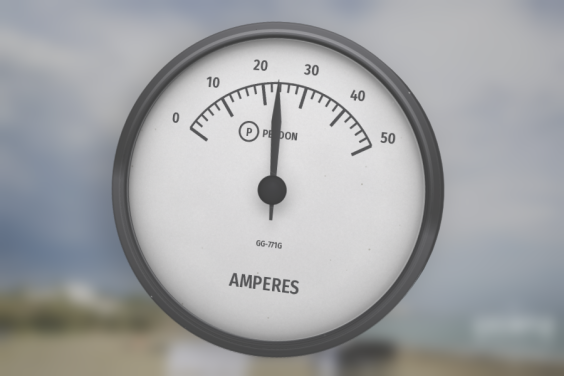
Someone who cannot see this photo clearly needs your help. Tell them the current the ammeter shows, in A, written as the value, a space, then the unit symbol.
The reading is 24 A
